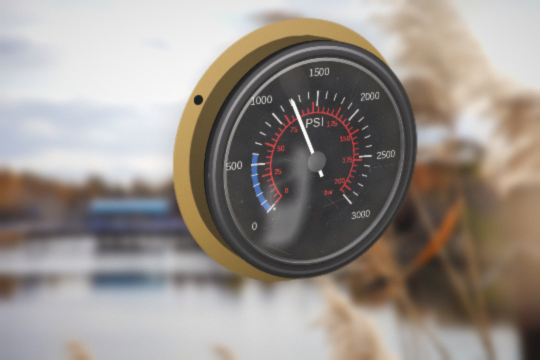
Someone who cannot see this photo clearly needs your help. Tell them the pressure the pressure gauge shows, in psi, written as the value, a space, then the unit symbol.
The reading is 1200 psi
